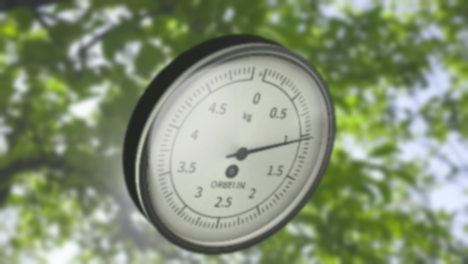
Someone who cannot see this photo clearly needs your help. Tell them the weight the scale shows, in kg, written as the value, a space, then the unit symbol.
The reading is 1 kg
